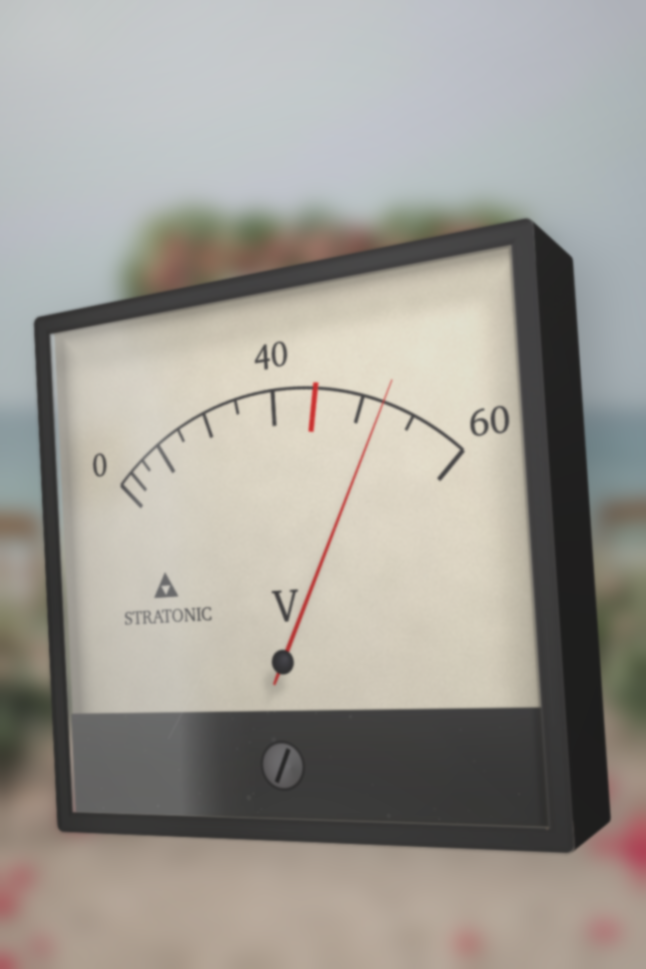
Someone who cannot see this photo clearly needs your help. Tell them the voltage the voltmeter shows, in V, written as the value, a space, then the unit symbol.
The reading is 52.5 V
